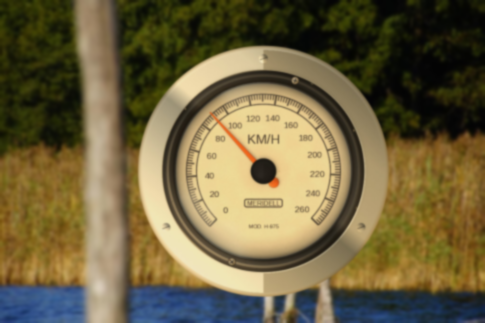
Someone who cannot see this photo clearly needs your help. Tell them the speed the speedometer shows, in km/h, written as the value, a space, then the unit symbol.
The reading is 90 km/h
